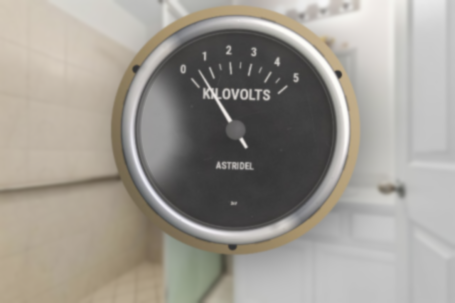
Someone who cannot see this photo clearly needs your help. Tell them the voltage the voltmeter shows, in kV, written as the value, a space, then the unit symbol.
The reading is 0.5 kV
